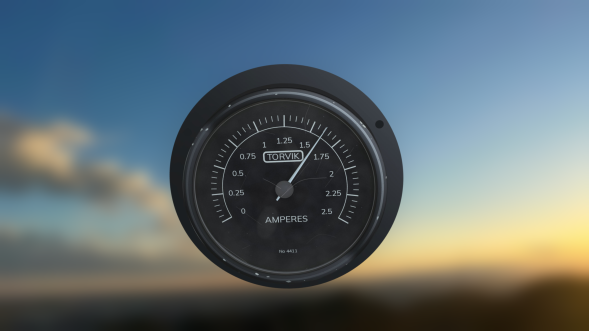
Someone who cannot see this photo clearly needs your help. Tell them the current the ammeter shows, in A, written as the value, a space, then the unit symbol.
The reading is 1.6 A
